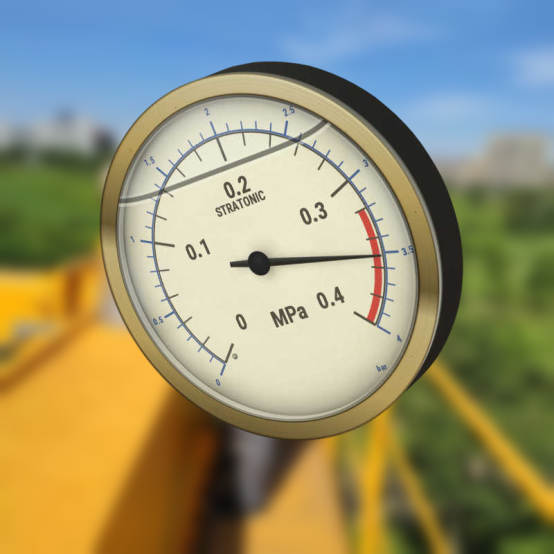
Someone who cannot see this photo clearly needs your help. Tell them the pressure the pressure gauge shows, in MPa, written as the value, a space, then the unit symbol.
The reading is 0.35 MPa
